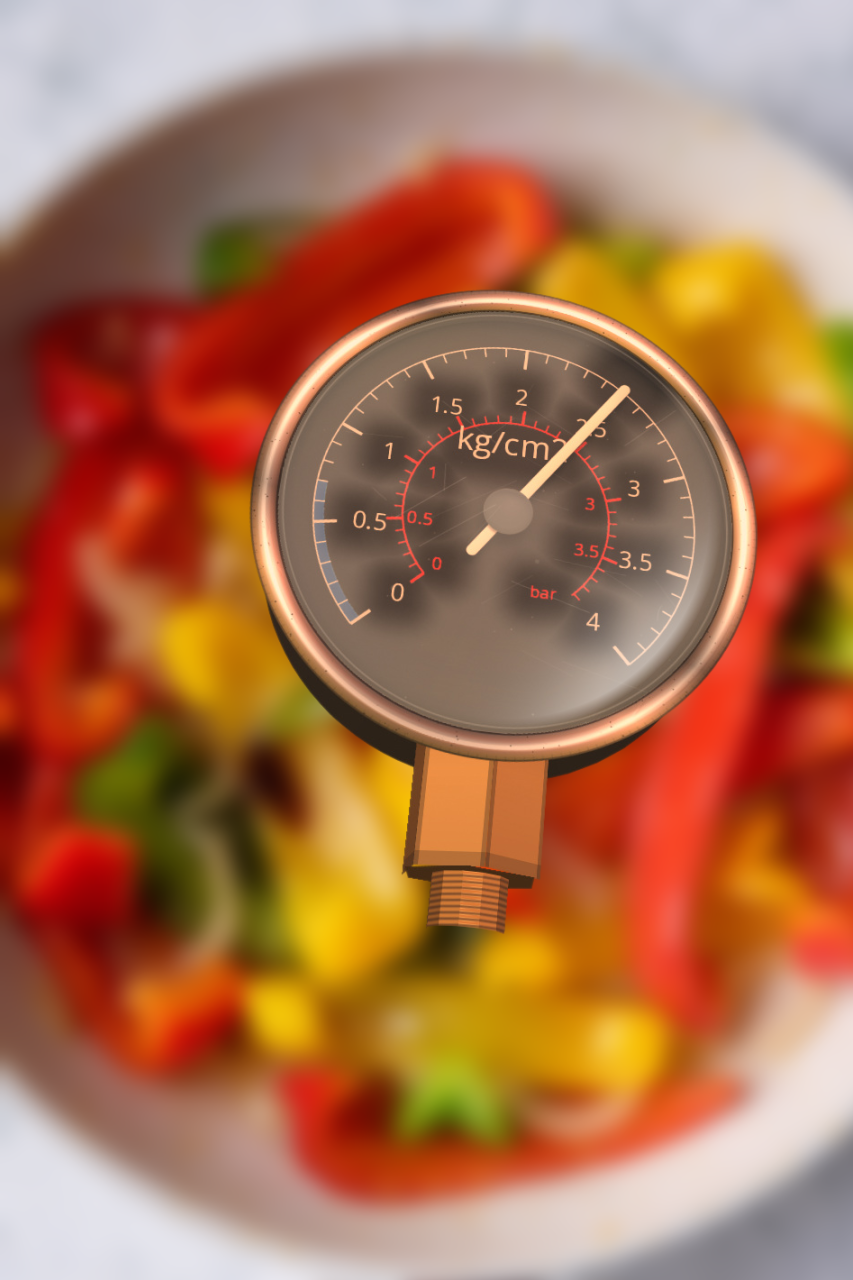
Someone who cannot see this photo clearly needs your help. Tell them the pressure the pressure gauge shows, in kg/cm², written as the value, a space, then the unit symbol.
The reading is 2.5 kg/cm²
